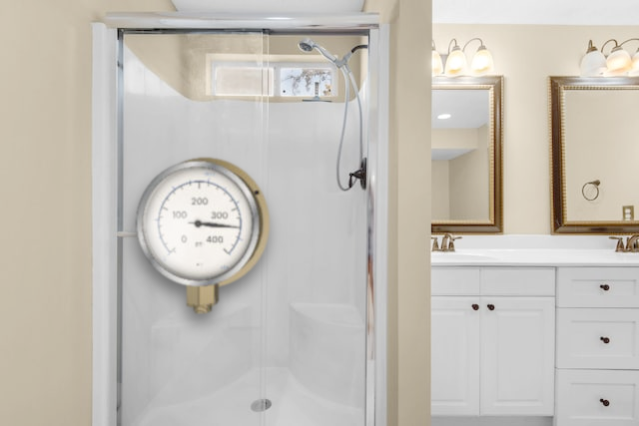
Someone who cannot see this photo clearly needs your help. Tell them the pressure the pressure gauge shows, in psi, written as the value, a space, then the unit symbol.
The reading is 340 psi
